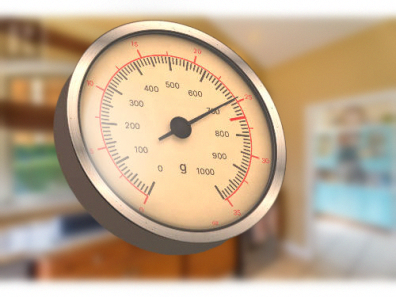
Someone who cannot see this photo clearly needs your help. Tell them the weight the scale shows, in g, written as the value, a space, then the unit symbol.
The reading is 700 g
